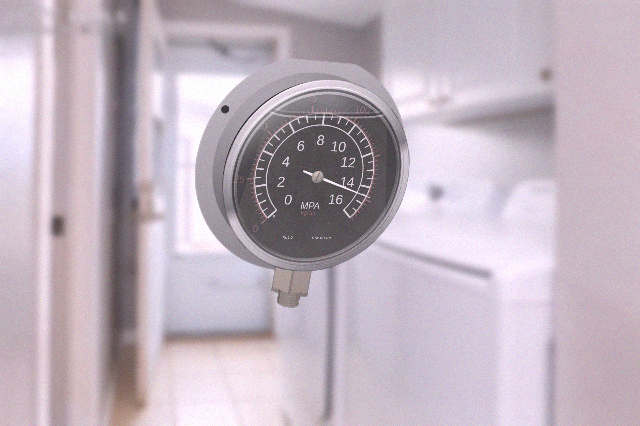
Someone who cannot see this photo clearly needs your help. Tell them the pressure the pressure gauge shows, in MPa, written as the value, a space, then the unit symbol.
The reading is 14.5 MPa
